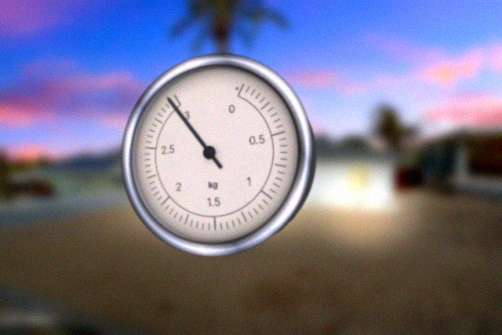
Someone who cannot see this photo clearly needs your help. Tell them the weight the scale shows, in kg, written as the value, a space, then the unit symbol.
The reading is 2.95 kg
